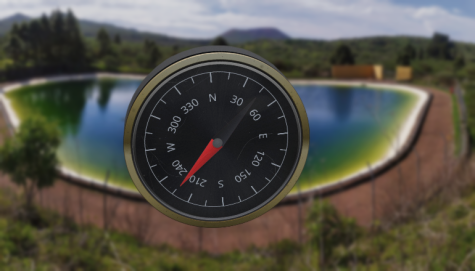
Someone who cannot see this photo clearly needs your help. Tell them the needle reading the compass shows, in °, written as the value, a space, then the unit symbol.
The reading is 225 °
